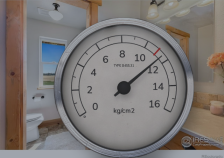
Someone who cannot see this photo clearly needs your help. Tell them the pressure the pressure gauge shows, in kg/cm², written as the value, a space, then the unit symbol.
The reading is 11.5 kg/cm²
